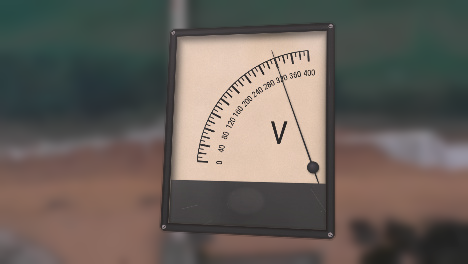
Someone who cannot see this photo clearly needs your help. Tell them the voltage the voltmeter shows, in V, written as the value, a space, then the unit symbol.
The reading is 320 V
